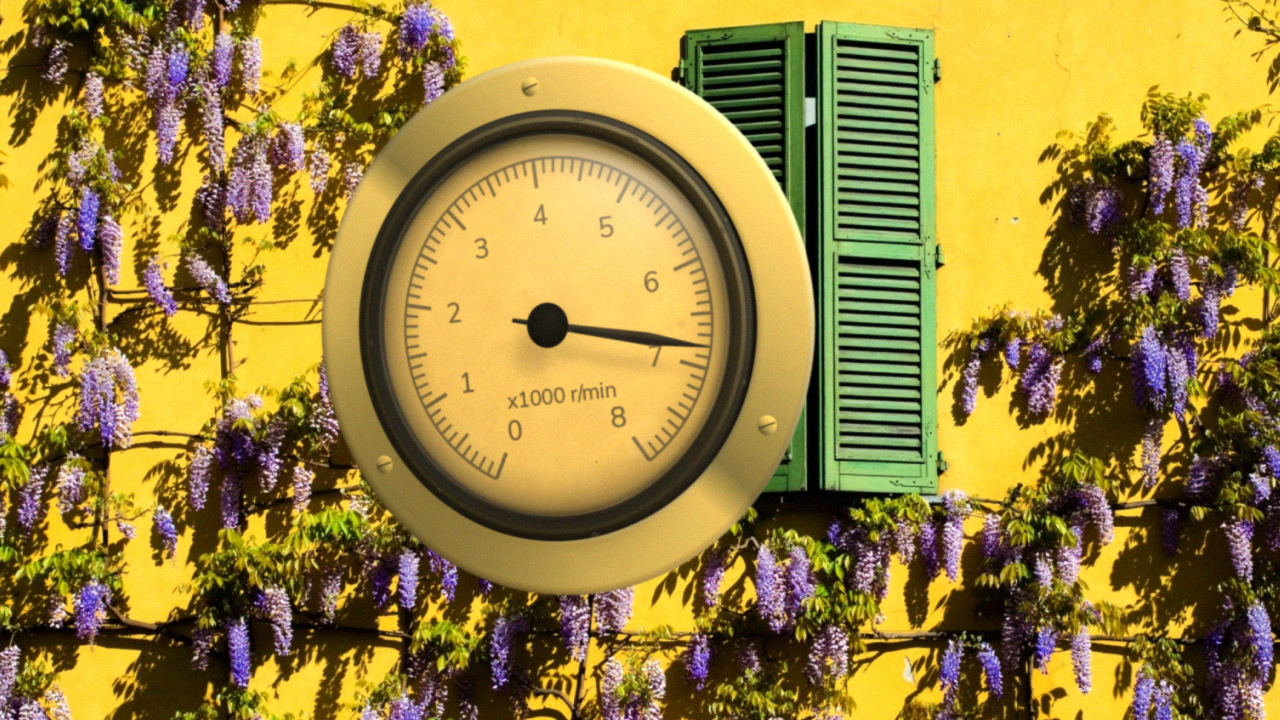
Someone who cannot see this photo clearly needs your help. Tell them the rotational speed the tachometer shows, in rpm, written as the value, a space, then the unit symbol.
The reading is 6800 rpm
